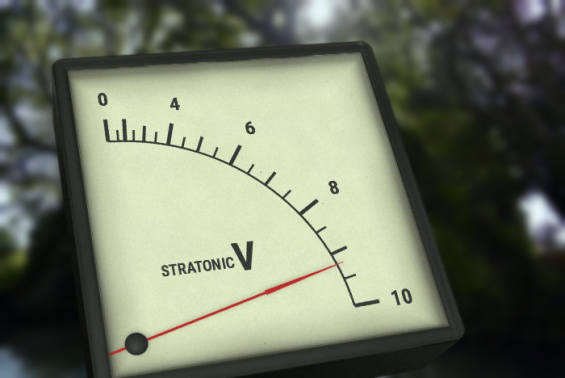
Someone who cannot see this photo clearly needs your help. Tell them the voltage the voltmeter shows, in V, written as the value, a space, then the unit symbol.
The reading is 9.25 V
